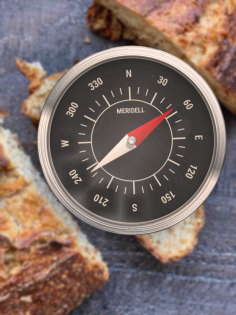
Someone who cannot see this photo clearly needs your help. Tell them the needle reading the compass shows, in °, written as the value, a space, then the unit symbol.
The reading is 55 °
